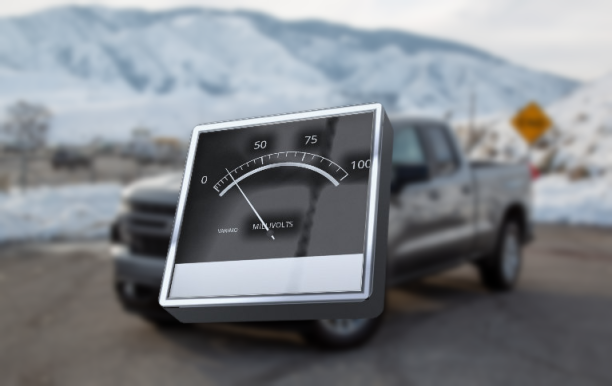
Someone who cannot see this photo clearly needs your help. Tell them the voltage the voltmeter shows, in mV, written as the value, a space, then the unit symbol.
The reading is 25 mV
